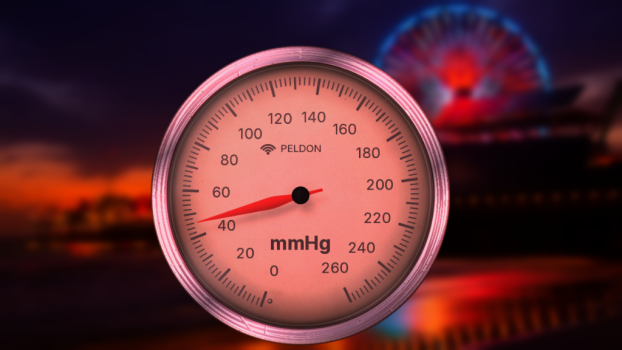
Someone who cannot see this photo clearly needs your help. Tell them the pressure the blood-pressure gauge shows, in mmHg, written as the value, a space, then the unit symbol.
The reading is 46 mmHg
